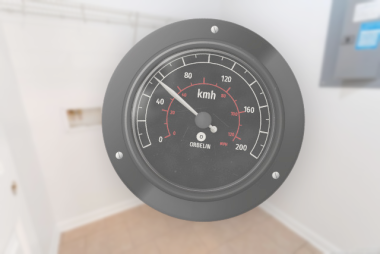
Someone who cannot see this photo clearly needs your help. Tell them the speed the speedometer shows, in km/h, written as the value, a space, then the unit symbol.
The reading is 55 km/h
